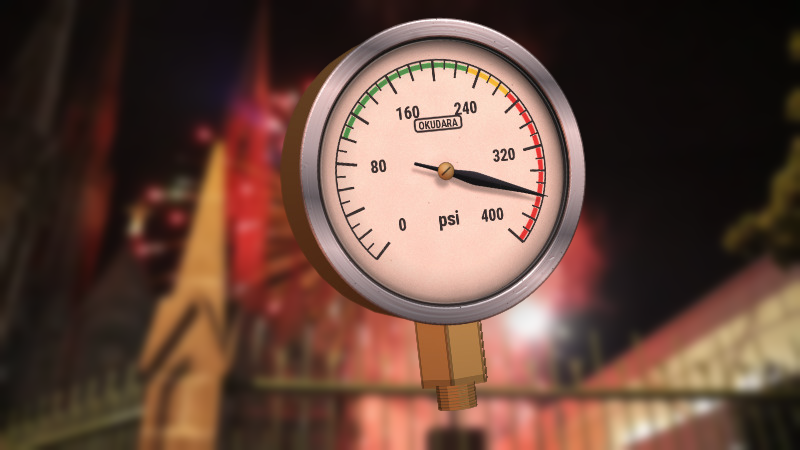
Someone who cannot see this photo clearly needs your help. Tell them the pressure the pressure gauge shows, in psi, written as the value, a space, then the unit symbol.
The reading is 360 psi
